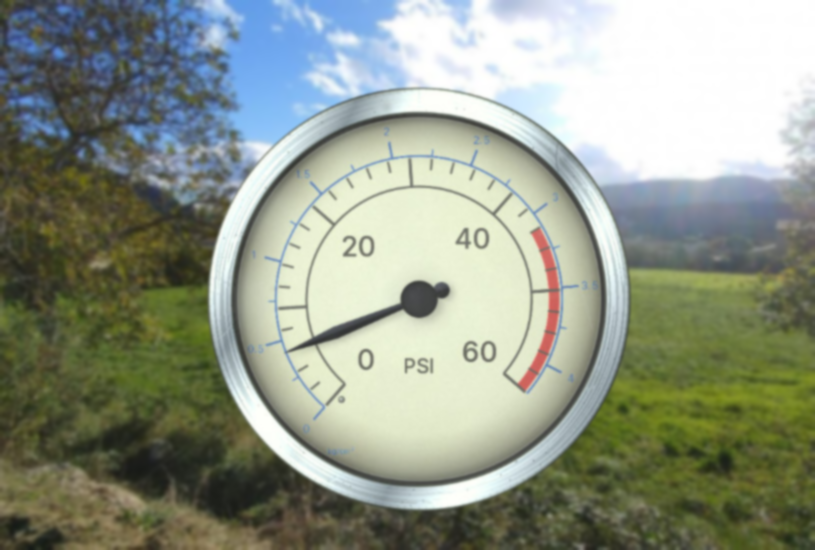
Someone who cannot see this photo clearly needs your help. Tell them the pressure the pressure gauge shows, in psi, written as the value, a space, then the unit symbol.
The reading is 6 psi
